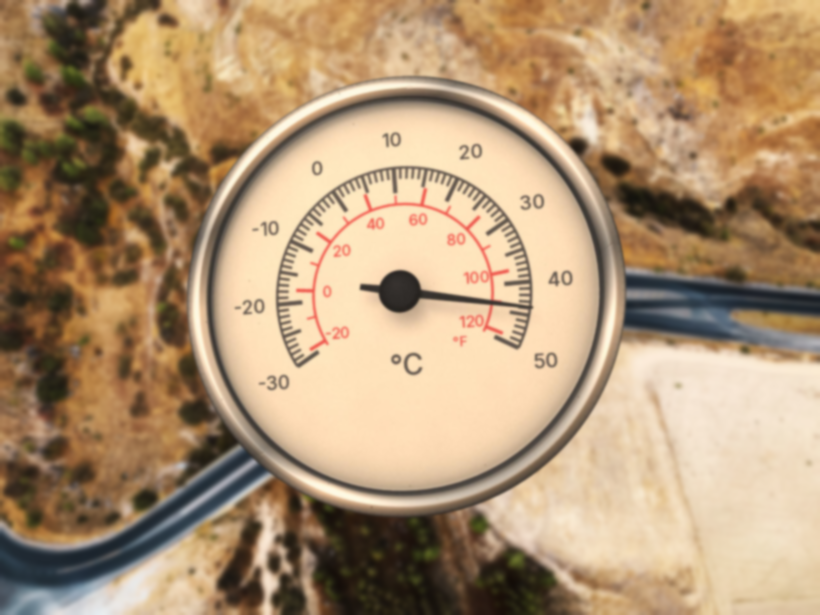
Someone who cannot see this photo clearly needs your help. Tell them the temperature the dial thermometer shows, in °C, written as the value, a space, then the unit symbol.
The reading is 44 °C
